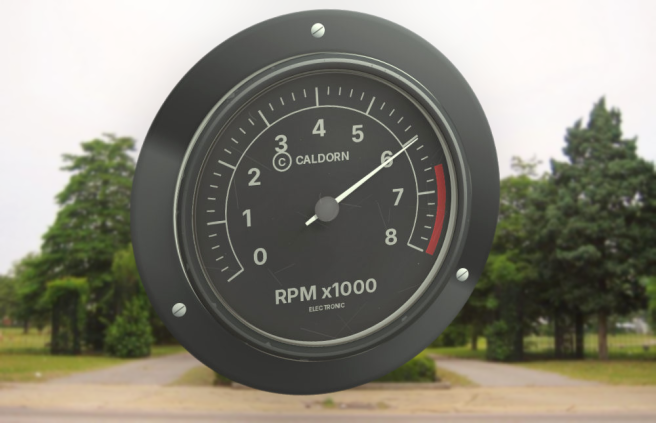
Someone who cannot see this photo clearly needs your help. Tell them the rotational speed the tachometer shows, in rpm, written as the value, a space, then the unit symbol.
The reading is 6000 rpm
